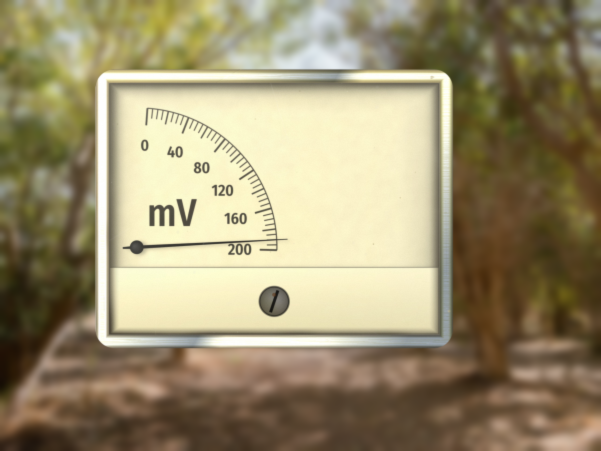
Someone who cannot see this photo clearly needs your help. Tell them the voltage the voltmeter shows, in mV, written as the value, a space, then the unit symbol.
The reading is 190 mV
